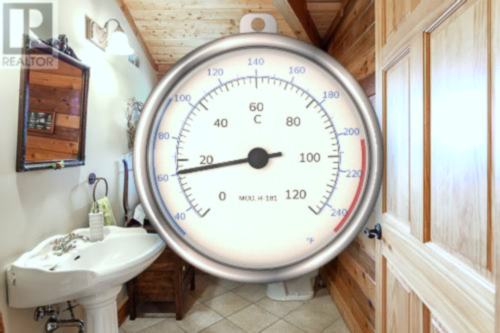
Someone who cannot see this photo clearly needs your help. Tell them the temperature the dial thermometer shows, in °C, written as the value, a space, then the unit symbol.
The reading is 16 °C
